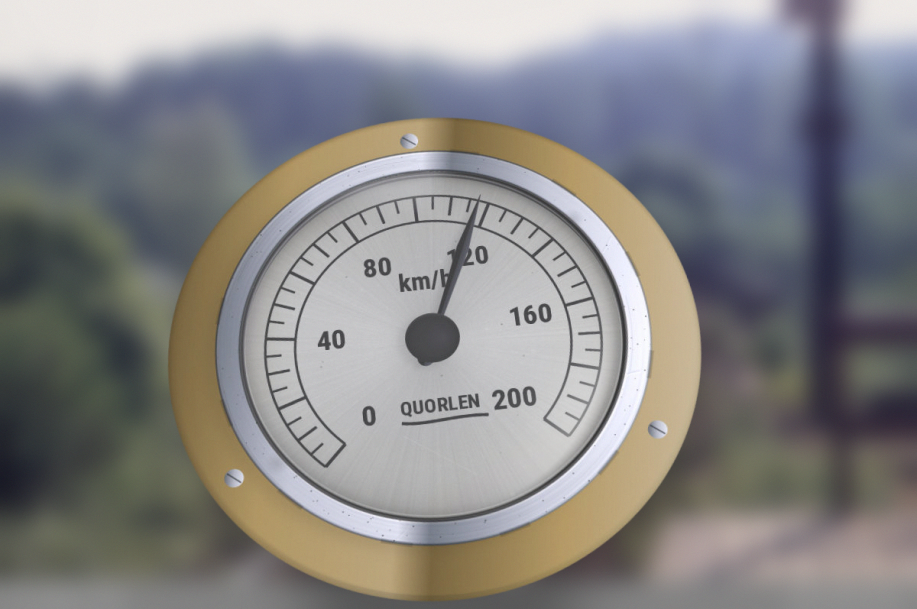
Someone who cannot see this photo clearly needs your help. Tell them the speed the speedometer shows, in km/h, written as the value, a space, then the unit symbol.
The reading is 117.5 km/h
